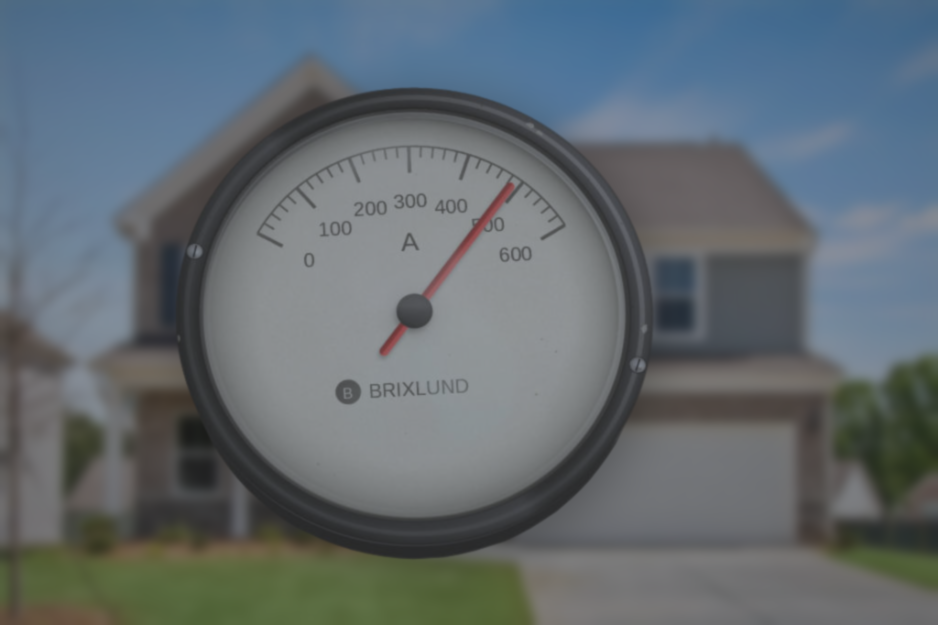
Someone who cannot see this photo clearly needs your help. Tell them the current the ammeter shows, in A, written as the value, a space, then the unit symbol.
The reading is 490 A
